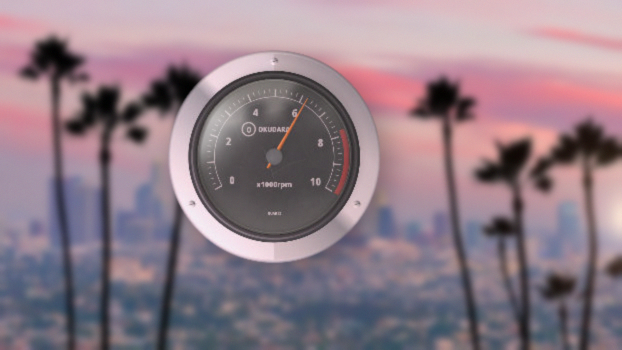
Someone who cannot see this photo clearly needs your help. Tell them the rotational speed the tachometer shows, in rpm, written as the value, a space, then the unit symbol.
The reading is 6200 rpm
